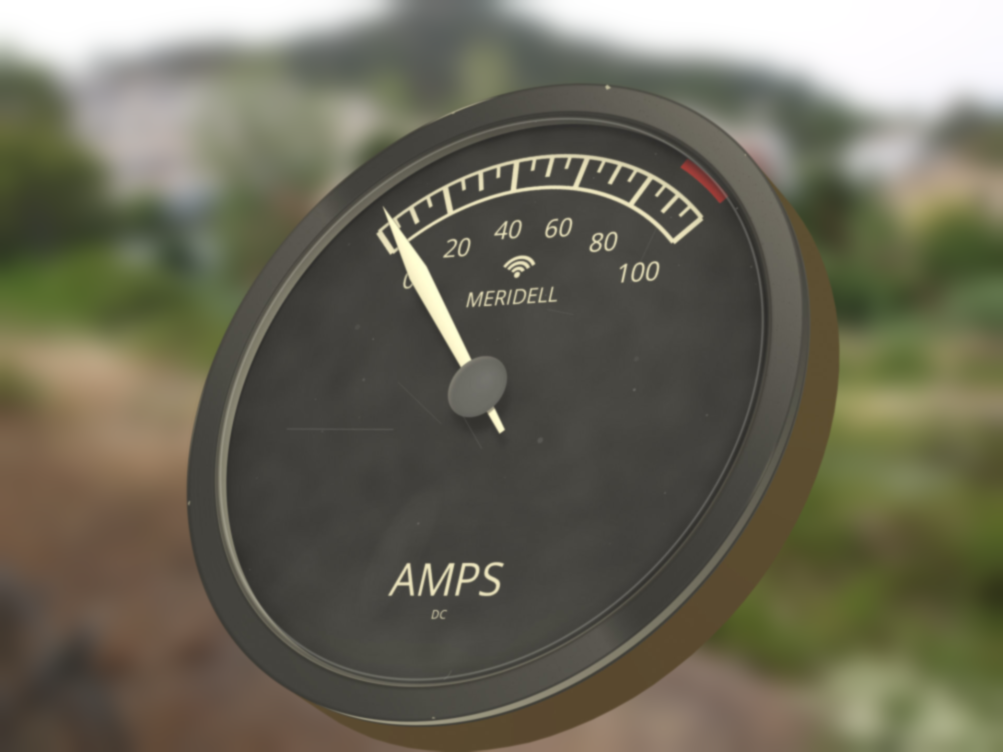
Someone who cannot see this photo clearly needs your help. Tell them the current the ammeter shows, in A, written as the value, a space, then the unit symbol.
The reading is 5 A
